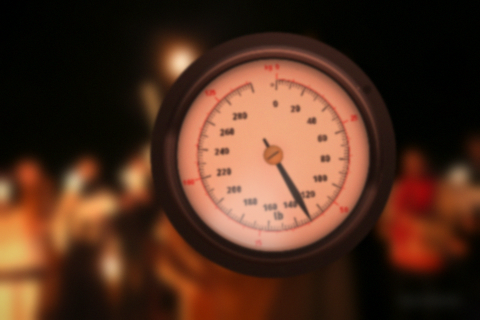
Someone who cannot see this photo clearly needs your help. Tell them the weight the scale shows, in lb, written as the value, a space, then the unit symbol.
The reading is 130 lb
